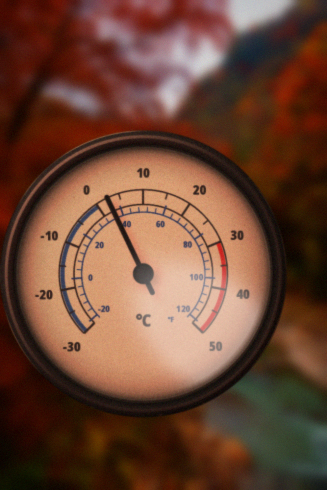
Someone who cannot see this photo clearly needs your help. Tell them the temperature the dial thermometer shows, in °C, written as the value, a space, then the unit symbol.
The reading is 2.5 °C
